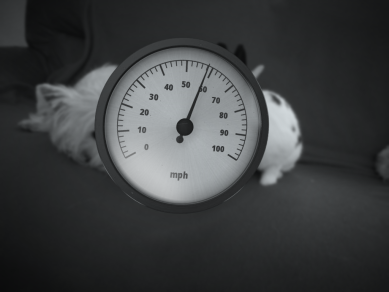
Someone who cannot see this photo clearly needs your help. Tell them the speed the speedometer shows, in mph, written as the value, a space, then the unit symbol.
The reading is 58 mph
